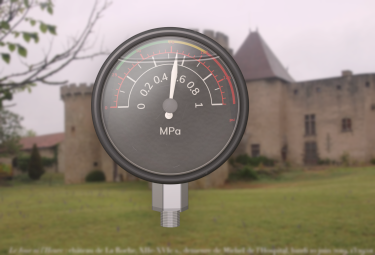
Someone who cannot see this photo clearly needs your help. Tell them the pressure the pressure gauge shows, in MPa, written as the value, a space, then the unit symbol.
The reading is 0.55 MPa
